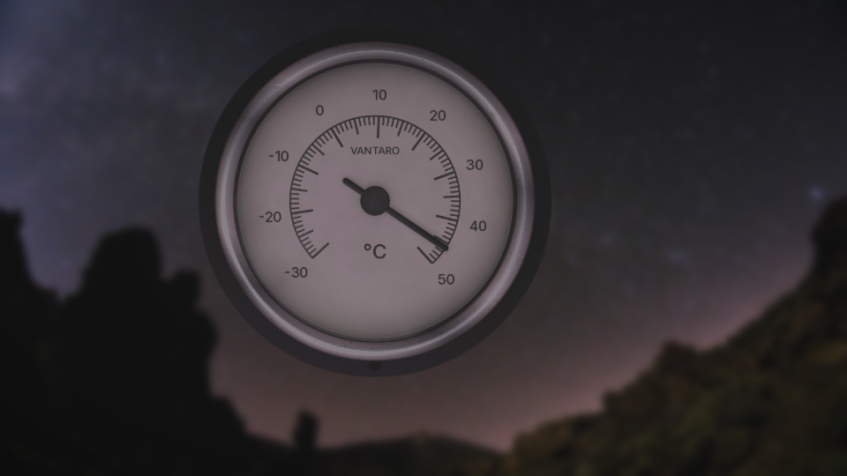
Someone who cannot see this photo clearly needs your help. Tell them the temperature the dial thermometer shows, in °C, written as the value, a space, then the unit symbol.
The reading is 46 °C
